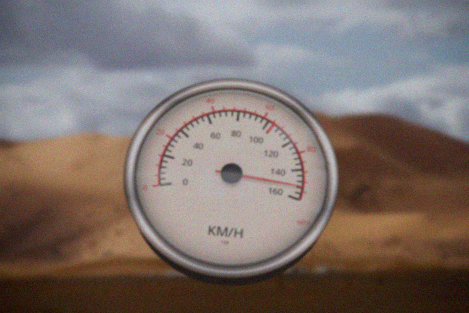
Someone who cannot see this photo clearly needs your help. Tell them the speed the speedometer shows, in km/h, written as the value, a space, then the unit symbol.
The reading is 152 km/h
